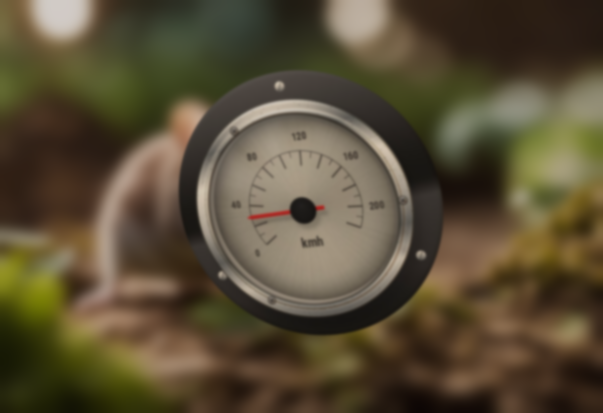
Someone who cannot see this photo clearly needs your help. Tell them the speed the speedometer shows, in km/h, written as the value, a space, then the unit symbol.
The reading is 30 km/h
